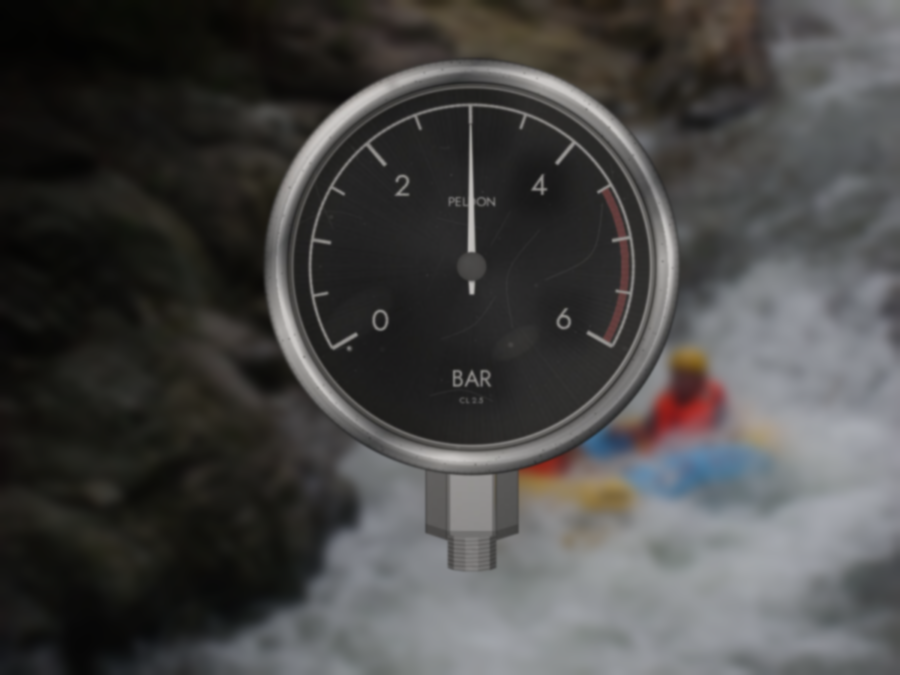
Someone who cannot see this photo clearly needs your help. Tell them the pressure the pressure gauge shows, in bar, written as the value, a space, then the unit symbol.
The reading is 3 bar
